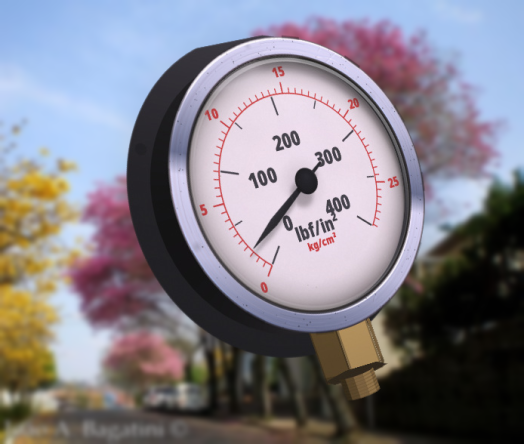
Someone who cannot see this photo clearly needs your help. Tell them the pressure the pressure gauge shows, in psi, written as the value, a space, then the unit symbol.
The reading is 25 psi
